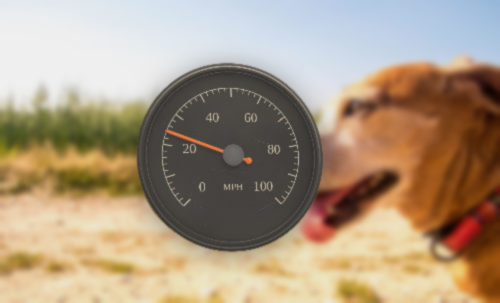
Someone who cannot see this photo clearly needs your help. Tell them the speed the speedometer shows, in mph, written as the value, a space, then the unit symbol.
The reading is 24 mph
